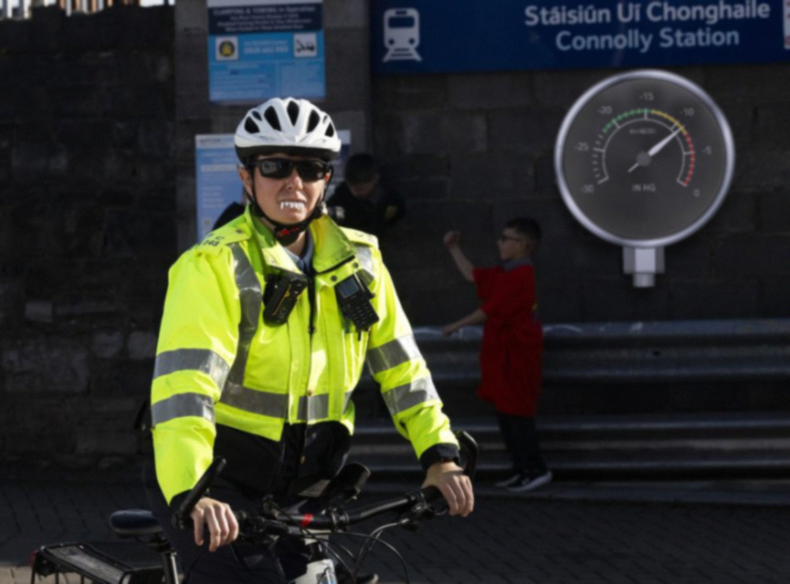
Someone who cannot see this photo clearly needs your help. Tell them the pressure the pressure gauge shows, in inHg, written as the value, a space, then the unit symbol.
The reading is -9 inHg
